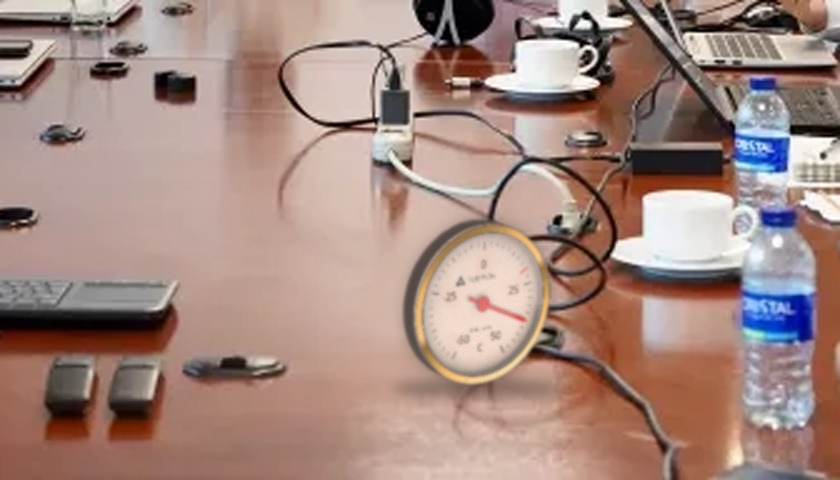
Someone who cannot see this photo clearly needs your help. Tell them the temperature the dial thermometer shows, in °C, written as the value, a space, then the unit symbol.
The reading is 37.5 °C
